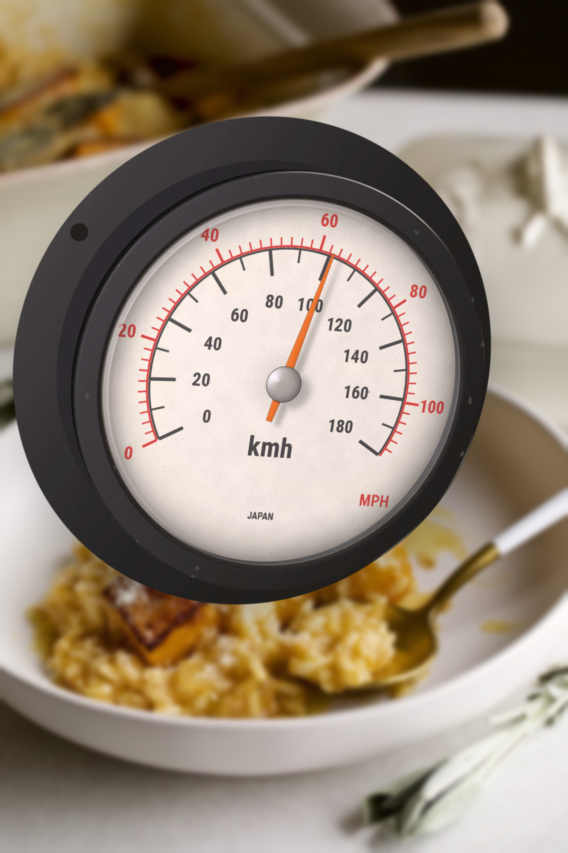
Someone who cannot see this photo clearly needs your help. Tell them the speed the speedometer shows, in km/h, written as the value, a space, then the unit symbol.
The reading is 100 km/h
